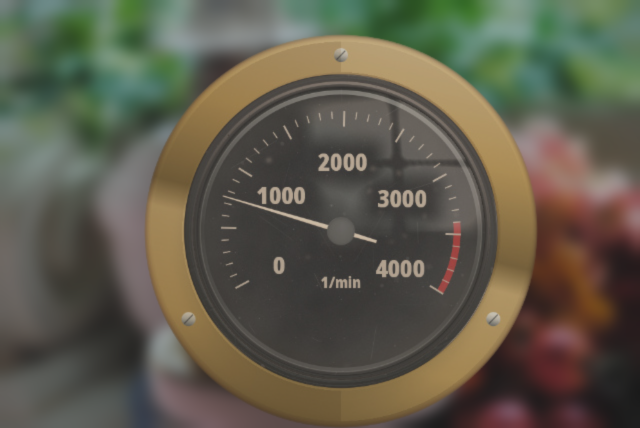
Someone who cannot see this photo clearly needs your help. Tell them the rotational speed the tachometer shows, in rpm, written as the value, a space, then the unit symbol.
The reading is 750 rpm
